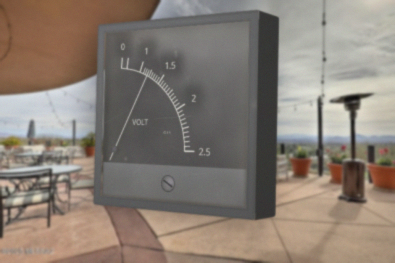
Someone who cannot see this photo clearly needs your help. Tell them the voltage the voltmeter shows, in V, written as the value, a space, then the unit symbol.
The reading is 1.25 V
